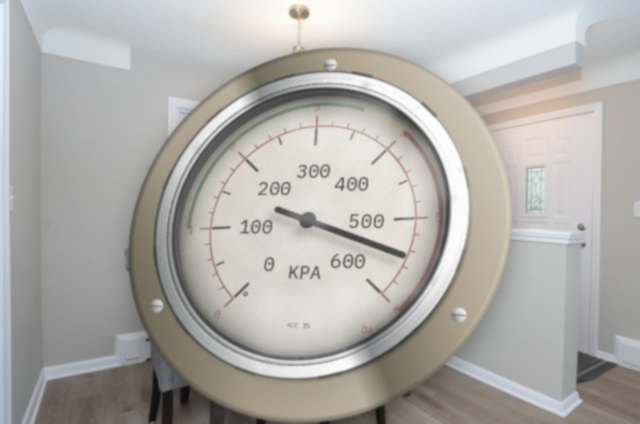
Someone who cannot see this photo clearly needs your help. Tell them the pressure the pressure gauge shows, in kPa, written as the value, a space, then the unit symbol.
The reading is 550 kPa
